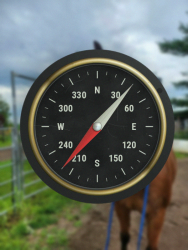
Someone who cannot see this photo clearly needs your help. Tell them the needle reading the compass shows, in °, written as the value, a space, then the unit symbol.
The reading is 220 °
